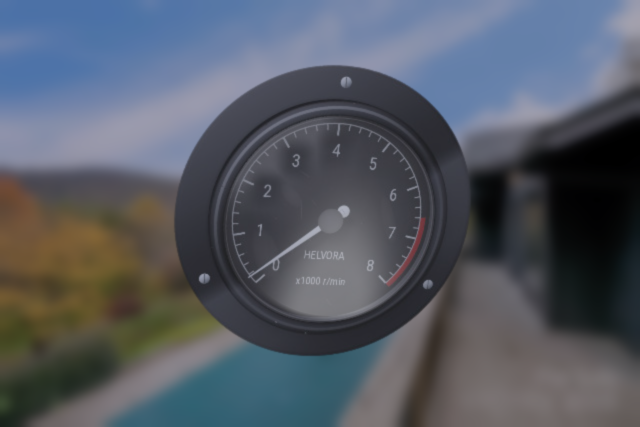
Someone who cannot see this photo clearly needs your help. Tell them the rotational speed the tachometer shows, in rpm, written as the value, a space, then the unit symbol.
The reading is 200 rpm
